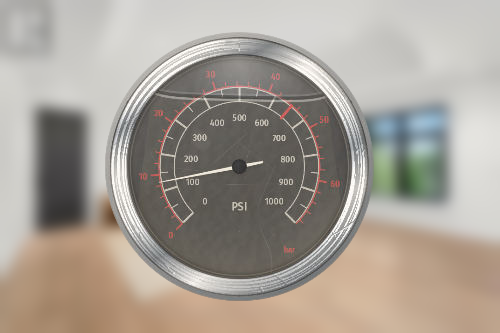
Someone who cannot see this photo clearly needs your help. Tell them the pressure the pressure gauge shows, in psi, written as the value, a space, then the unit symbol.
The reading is 125 psi
